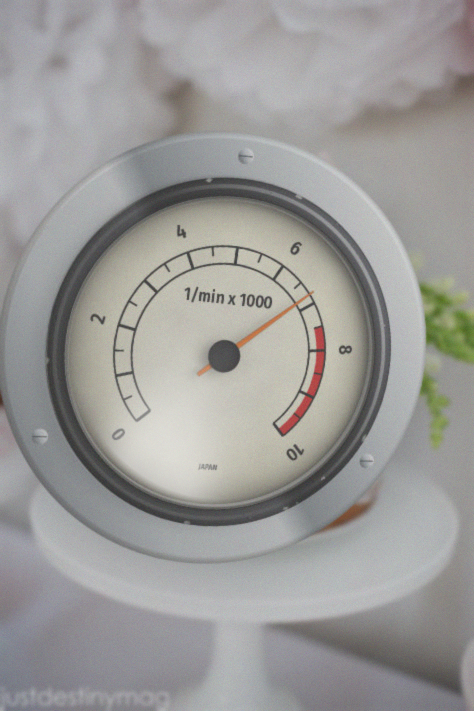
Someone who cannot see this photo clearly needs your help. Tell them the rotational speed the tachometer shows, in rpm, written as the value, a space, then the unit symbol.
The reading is 6750 rpm
